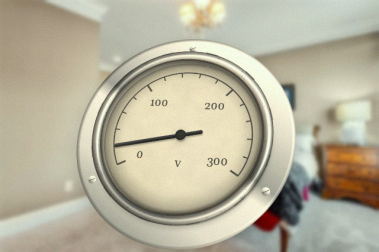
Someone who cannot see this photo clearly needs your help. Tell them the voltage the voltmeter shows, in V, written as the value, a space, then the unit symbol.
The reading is 20 V
